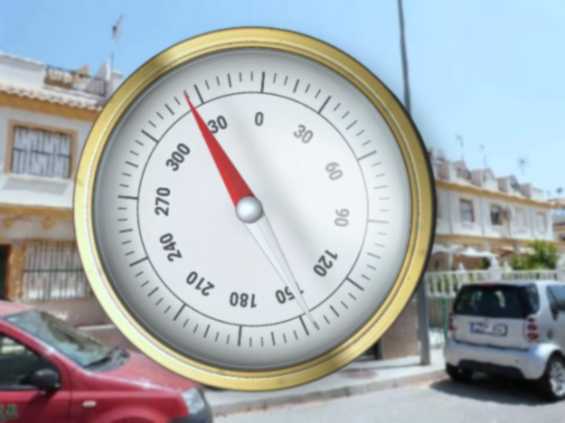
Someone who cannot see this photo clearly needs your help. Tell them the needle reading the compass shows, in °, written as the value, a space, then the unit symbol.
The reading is 325 °
